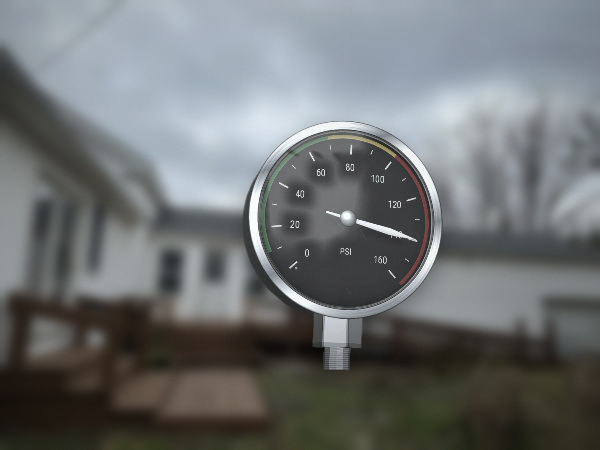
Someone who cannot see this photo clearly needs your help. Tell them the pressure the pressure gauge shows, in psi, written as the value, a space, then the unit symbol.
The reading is 140 psi
